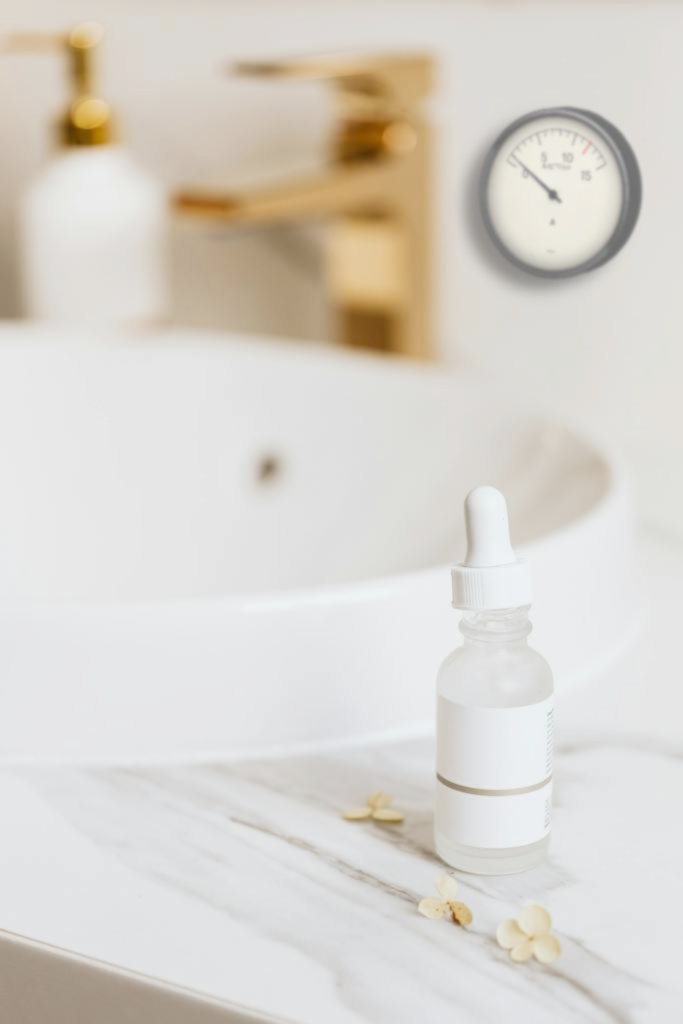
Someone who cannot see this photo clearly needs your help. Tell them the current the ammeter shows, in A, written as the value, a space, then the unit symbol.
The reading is 1 A
